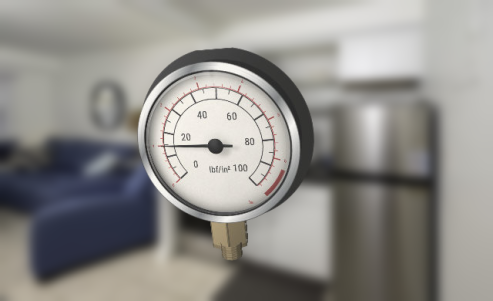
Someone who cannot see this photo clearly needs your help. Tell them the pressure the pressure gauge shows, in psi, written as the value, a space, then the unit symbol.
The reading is 15 psi
